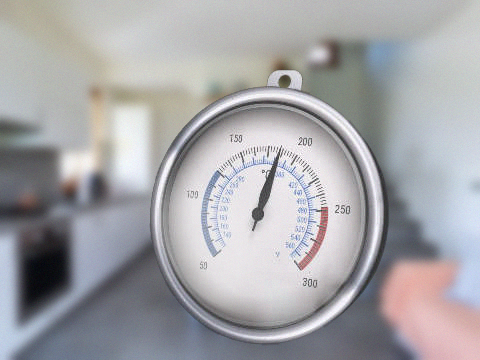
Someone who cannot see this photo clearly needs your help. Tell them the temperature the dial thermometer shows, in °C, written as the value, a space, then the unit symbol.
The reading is 187.5 °C
